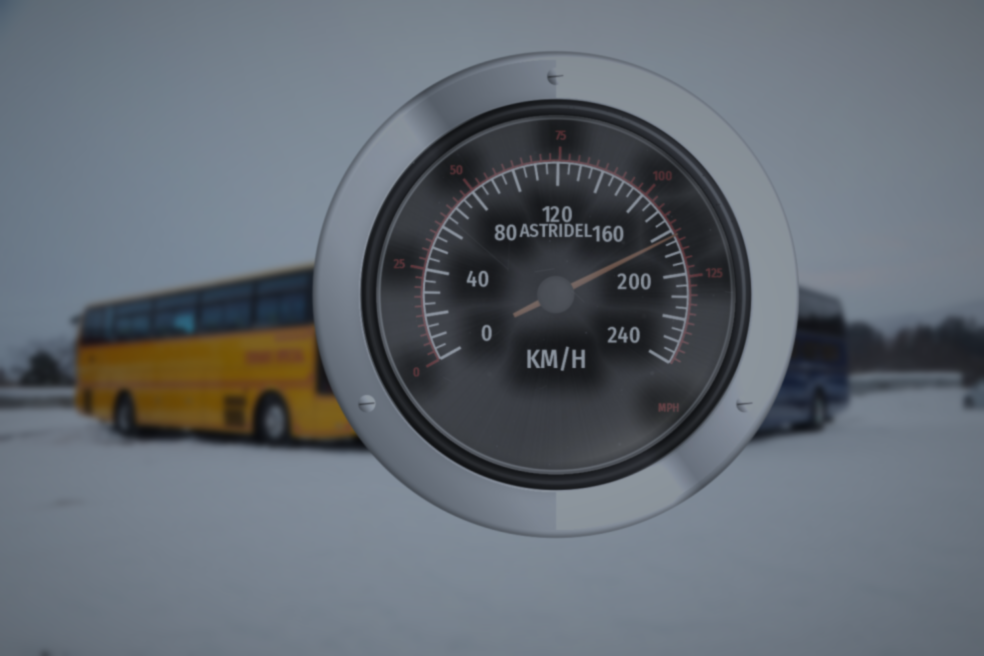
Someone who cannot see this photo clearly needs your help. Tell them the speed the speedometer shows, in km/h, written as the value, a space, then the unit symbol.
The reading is 182.5 km/h
